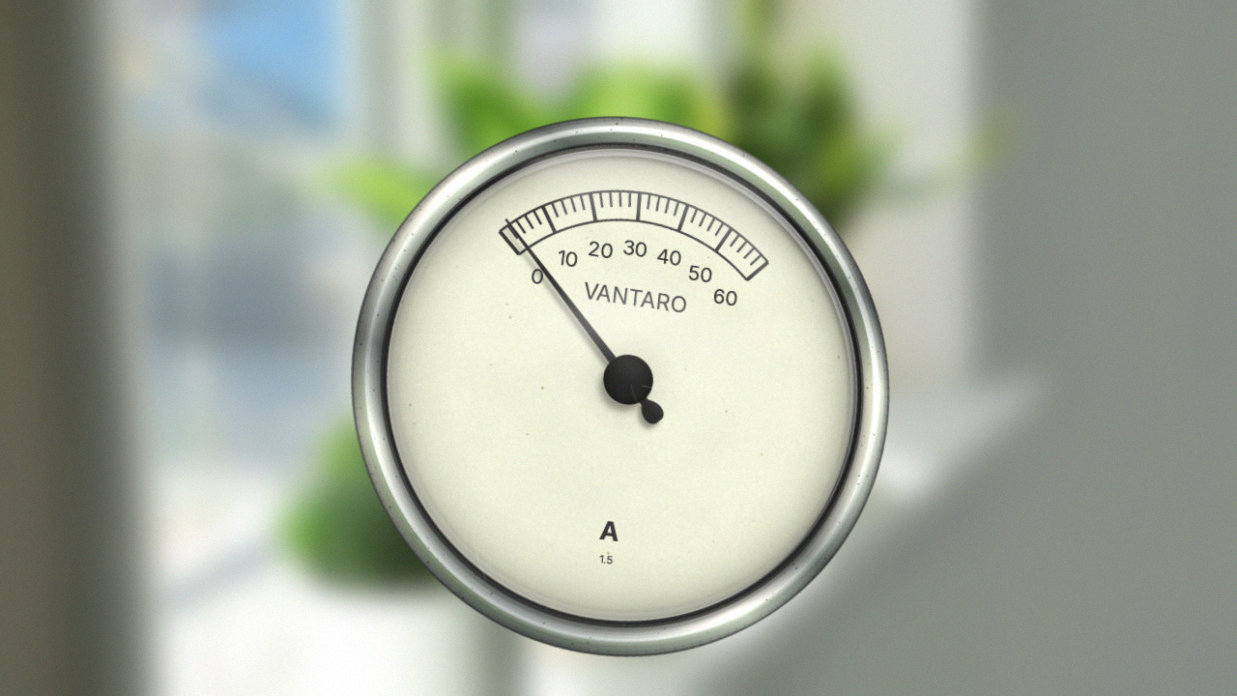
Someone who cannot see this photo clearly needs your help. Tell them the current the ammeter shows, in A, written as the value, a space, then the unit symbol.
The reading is 2 A
